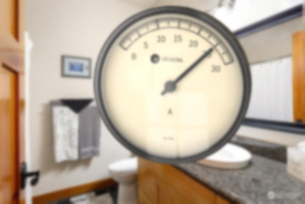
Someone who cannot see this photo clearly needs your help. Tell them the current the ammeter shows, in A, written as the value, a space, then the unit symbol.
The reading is 25 A
